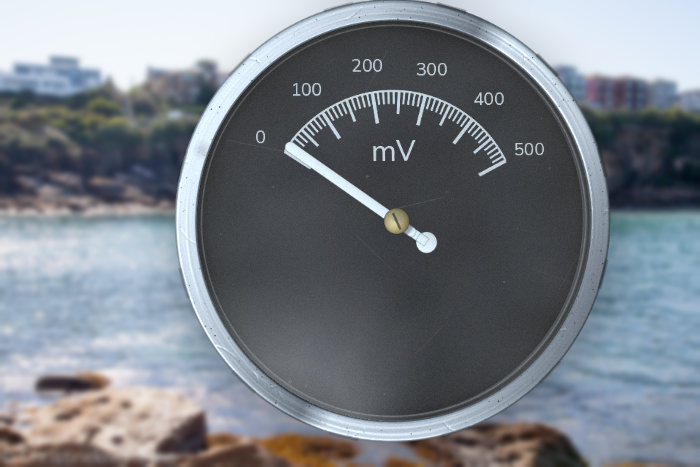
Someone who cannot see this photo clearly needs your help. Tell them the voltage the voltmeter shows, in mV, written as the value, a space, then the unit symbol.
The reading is 10 mV
